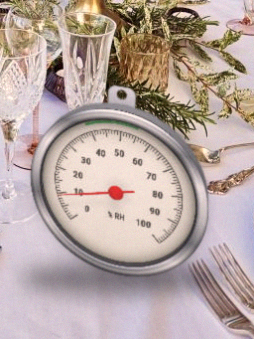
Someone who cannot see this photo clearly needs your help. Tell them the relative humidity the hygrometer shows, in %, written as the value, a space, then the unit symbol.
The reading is 10 %
